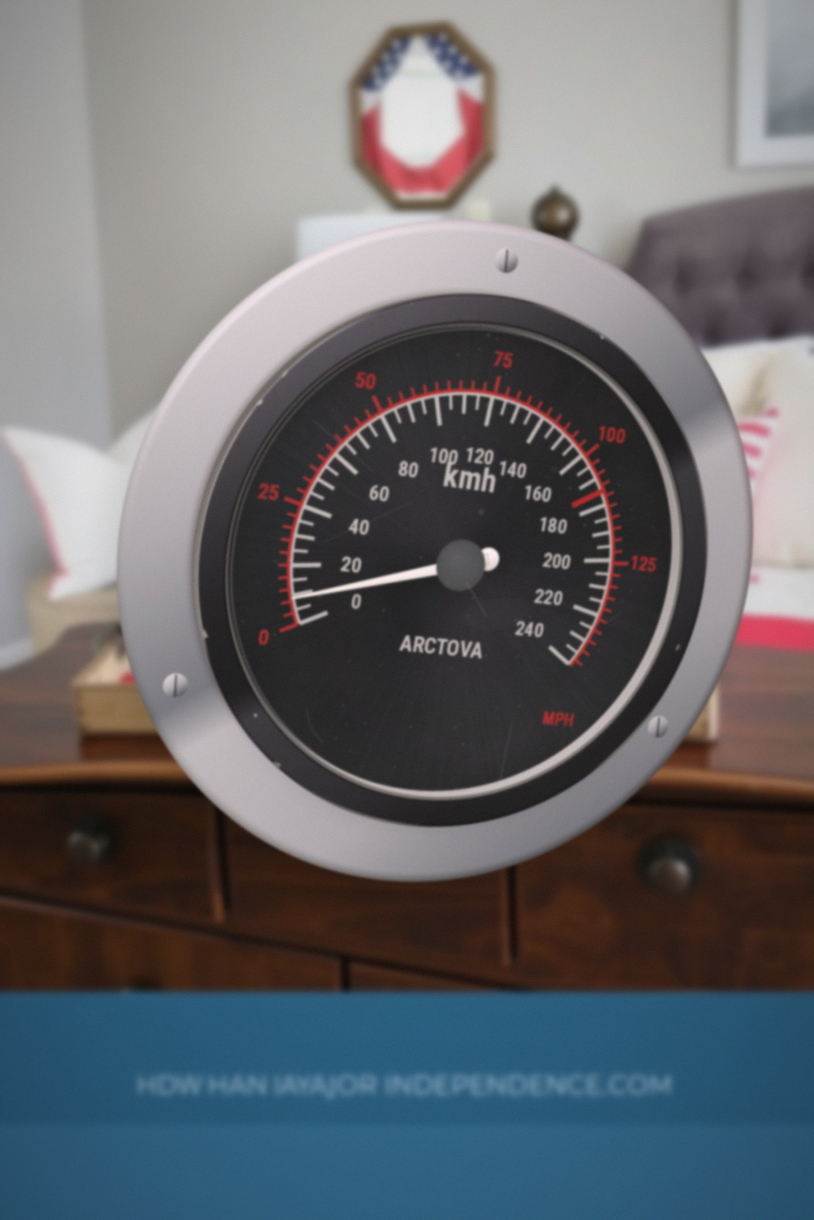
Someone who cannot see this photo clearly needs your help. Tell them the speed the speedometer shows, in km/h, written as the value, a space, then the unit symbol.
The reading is 10 km/h
